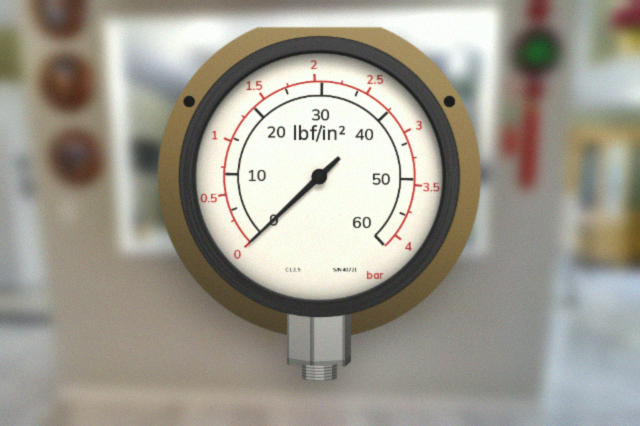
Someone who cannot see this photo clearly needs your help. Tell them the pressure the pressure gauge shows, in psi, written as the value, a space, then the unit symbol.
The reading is 0 psi
